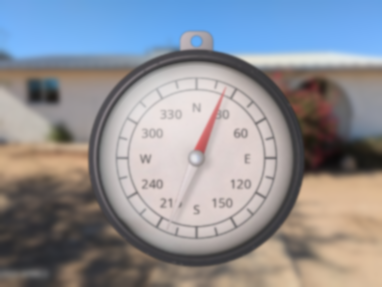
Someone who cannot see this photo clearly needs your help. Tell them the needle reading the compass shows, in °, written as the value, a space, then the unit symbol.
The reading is 22.5 °
